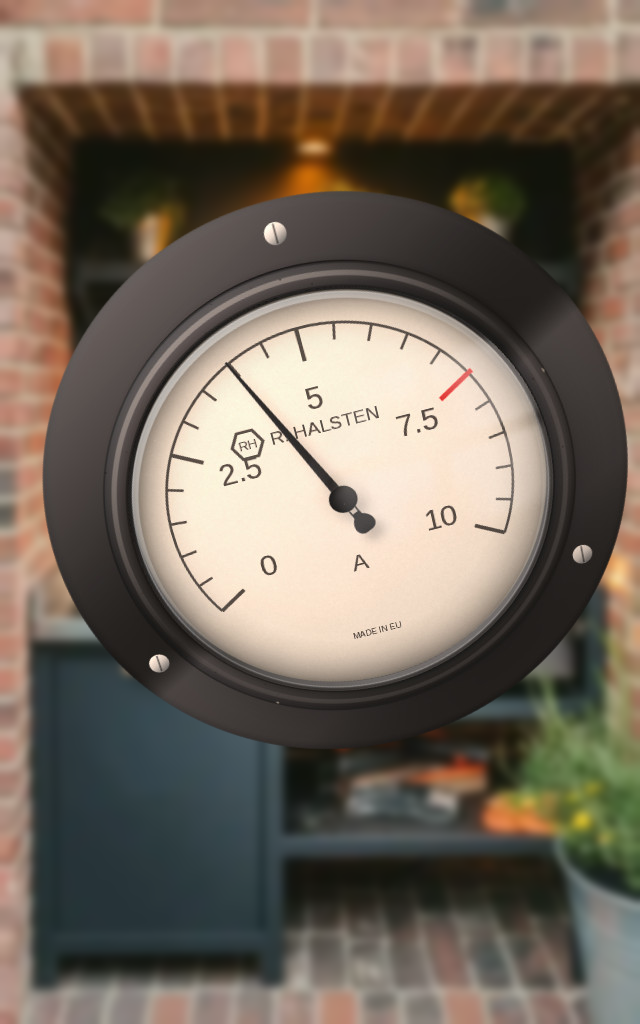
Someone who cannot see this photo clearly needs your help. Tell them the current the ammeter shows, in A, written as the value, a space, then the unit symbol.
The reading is 4 A
